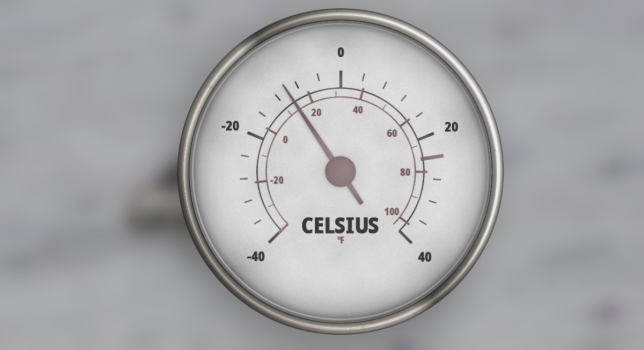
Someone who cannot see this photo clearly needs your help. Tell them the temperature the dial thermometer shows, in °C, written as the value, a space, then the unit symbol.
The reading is -10 °C
